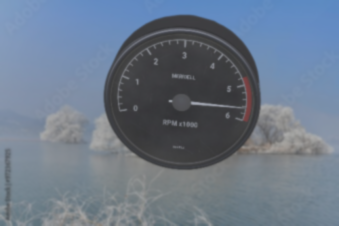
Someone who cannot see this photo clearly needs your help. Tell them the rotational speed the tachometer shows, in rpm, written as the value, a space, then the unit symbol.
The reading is 5600 rpm
